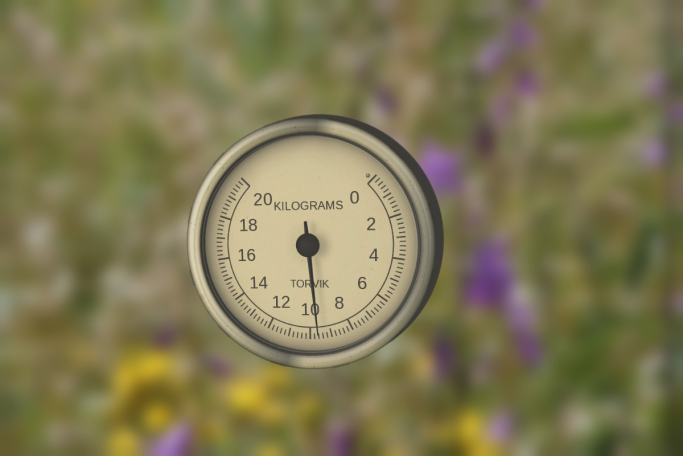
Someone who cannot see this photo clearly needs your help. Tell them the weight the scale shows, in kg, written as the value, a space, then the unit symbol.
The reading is 9.6 kg
